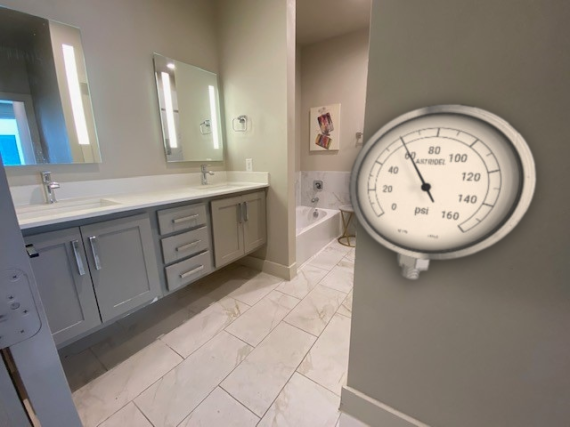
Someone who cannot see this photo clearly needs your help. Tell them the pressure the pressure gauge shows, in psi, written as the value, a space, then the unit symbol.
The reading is 60 psi
